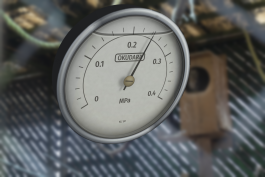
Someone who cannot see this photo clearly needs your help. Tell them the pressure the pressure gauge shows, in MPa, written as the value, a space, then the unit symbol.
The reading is 0.24 MPa
